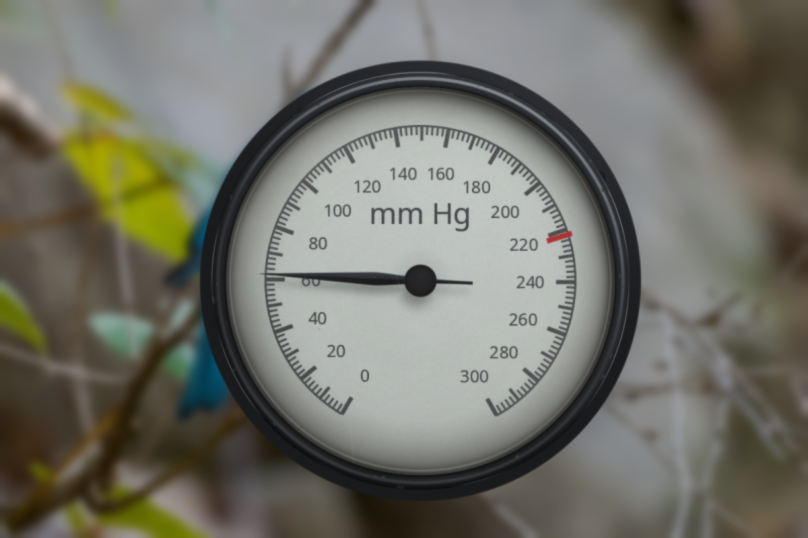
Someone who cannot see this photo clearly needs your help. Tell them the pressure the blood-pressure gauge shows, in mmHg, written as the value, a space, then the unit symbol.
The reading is 62 mmHg
